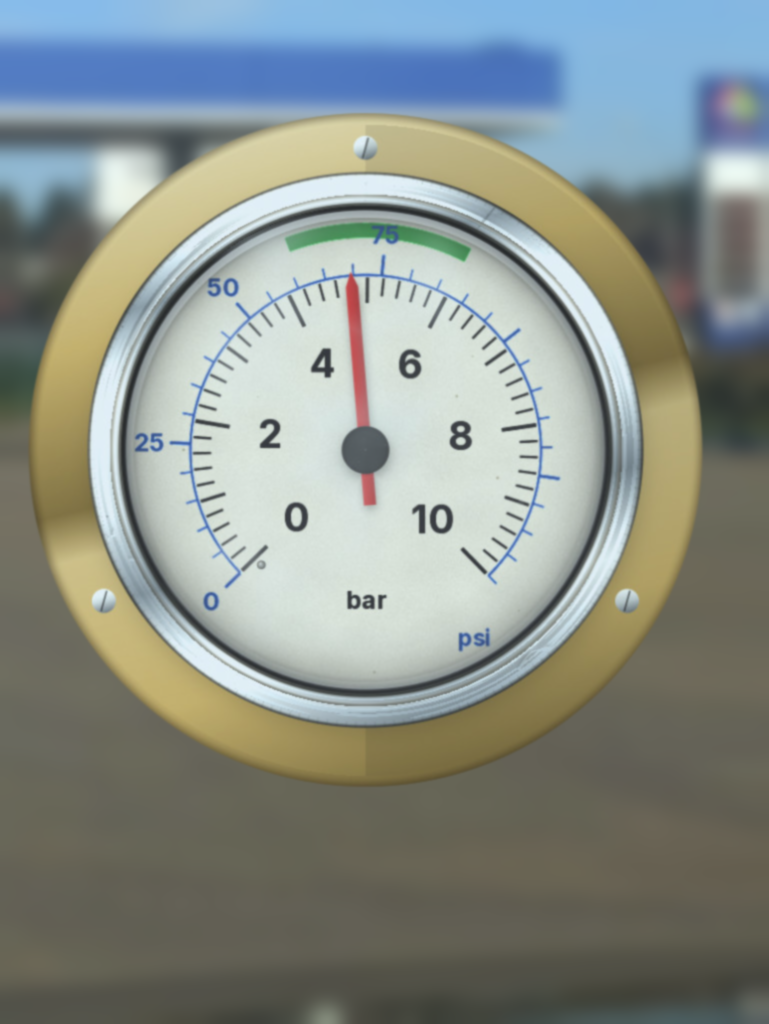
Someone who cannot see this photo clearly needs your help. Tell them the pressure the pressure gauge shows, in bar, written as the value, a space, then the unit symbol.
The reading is 4.8 bar
